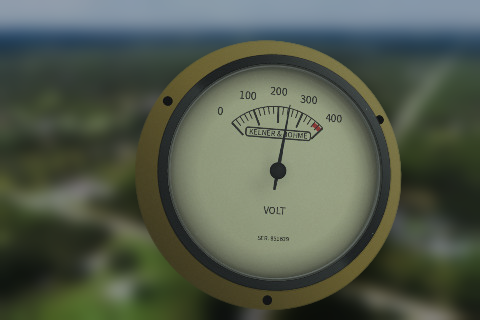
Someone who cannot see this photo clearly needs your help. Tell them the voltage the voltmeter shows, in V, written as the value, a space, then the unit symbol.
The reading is 240 V
